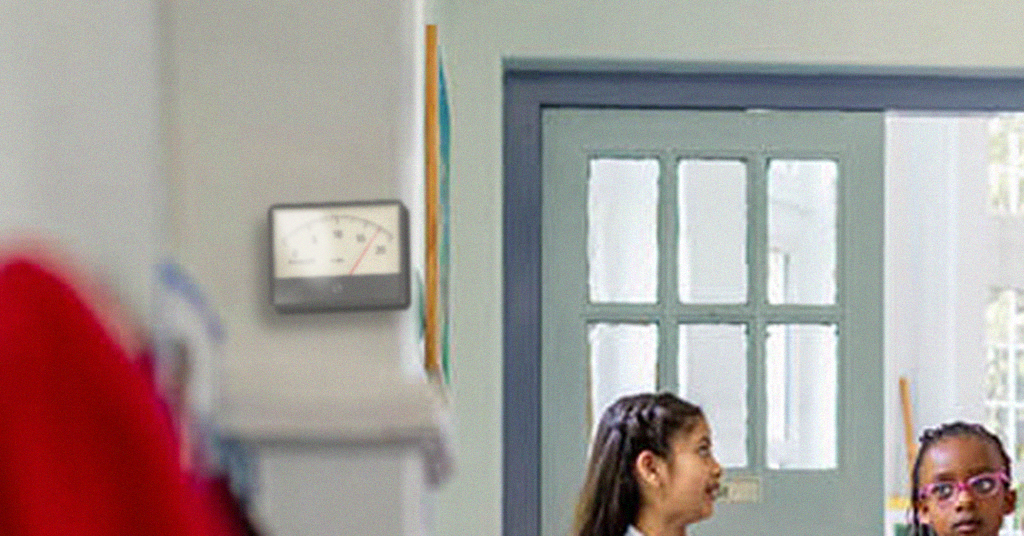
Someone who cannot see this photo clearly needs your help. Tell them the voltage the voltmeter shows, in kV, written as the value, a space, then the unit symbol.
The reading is 17.5 kV
